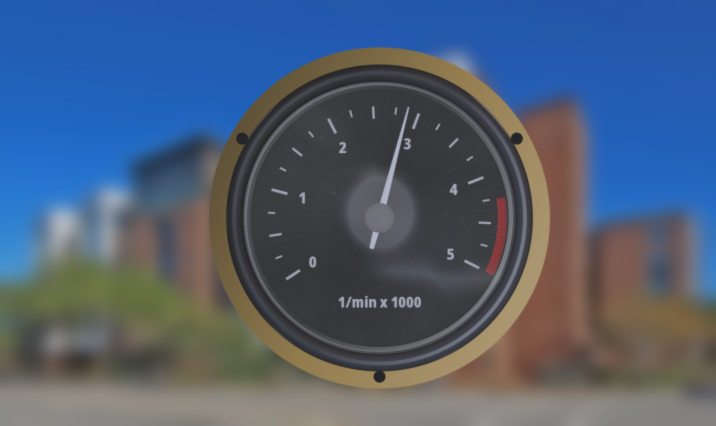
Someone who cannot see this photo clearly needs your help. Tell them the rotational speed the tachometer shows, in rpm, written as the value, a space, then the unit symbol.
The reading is 2875 rpm
